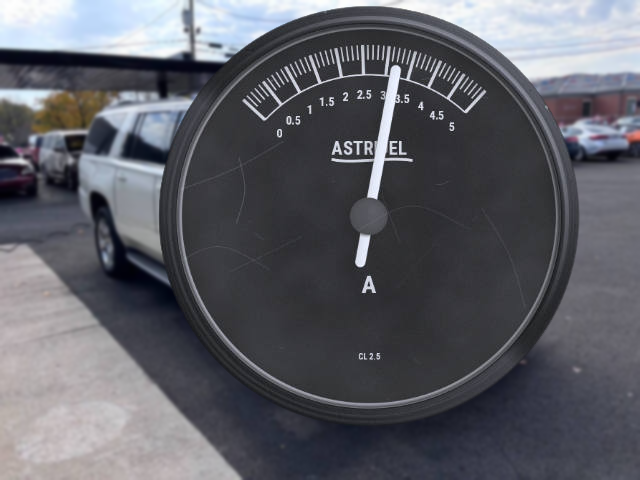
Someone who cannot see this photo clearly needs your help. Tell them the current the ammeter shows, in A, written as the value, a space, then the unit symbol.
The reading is 3.2 A
